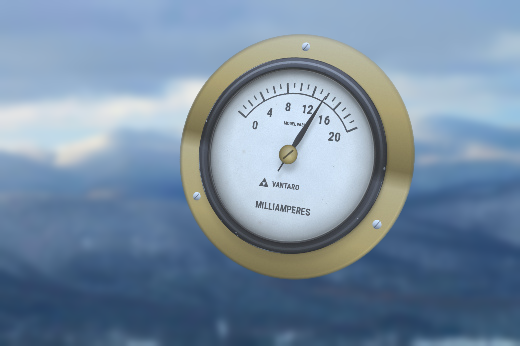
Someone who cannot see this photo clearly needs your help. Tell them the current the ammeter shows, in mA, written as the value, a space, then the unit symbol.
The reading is 14 mA
